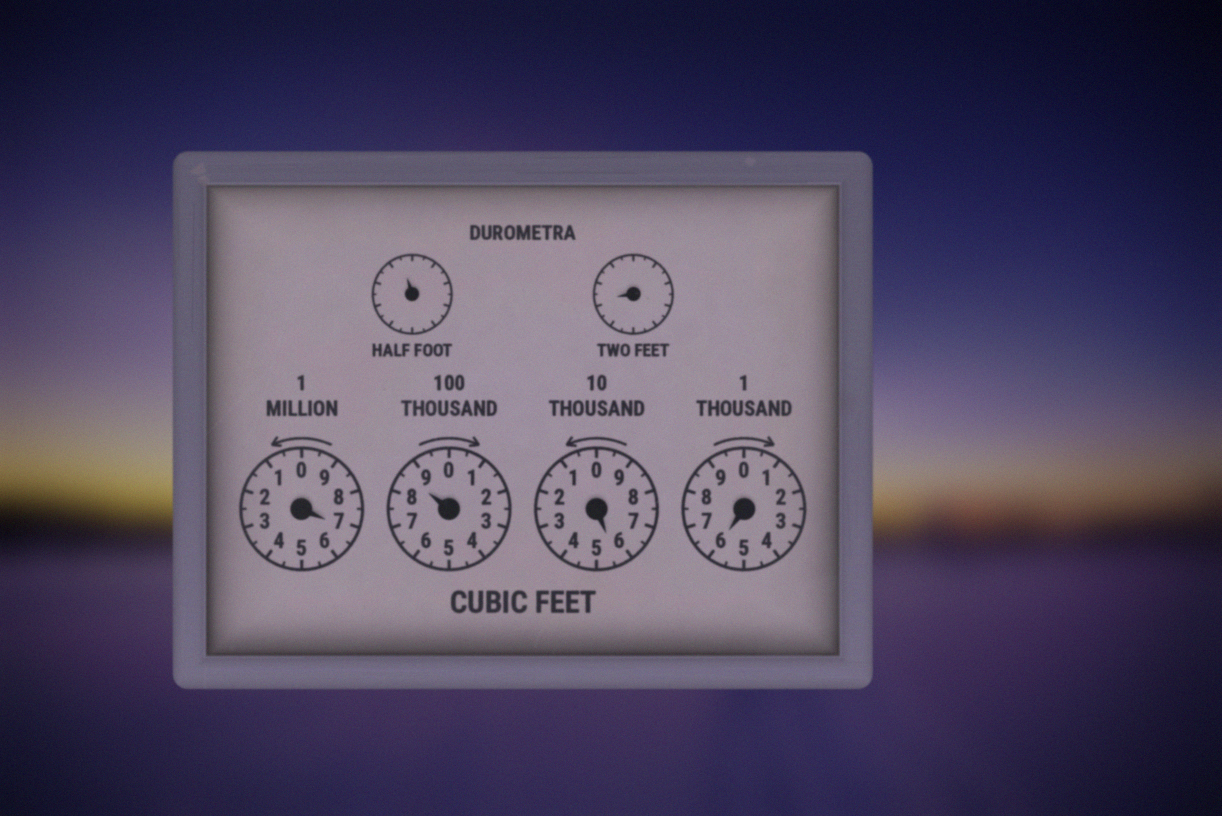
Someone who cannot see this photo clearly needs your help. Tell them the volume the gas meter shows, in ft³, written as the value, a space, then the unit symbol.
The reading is 685600 ft³
